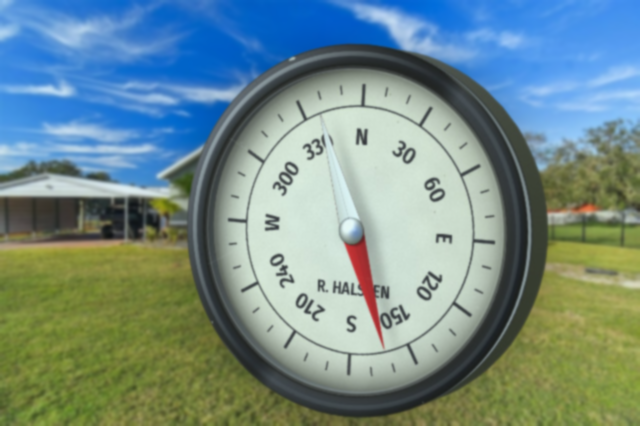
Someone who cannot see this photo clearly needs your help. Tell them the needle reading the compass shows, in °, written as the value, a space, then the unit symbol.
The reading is 160 °
